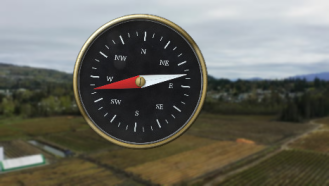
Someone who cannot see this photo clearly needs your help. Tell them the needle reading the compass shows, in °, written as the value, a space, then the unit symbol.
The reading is 255 °
